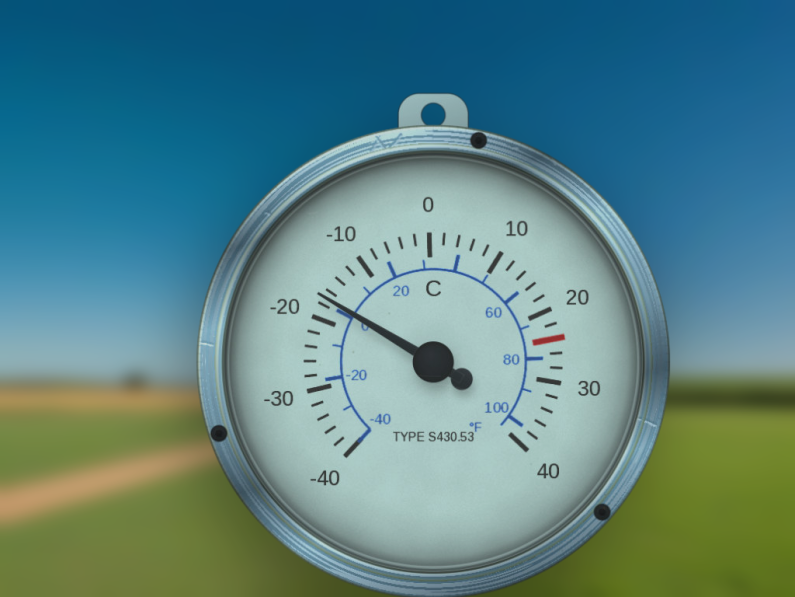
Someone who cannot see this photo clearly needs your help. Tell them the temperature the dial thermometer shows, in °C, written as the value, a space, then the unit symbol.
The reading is -17 °C
